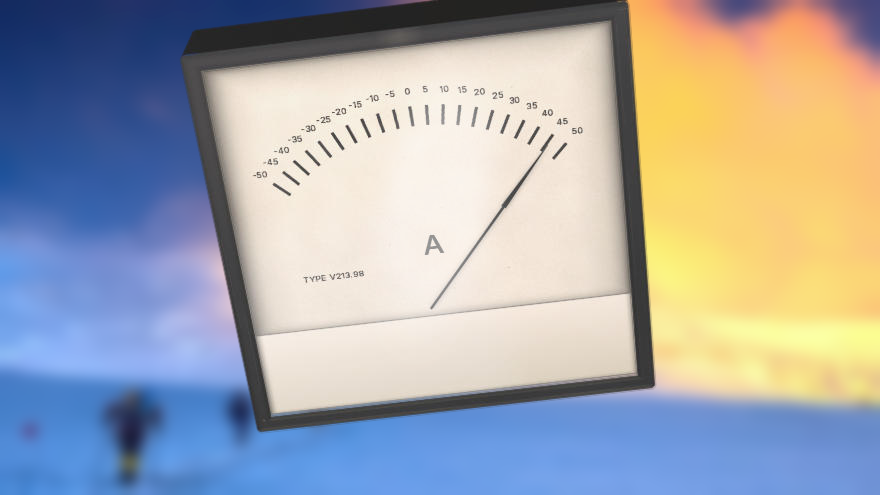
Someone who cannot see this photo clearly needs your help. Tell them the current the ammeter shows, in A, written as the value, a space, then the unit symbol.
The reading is 45 A
